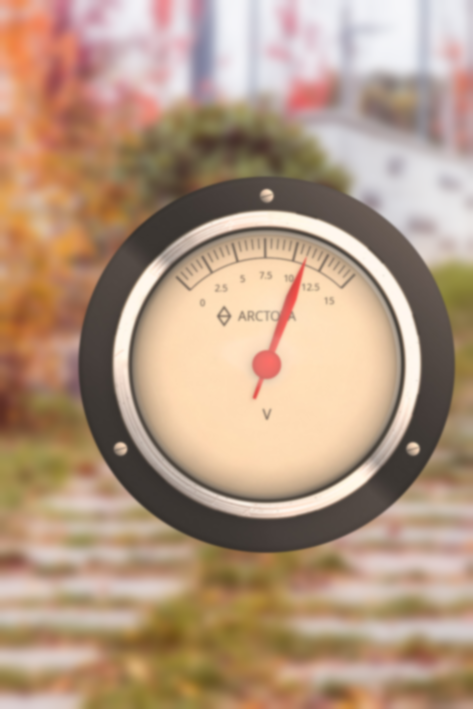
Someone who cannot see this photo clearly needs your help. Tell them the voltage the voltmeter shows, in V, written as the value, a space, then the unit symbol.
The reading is 11 V
